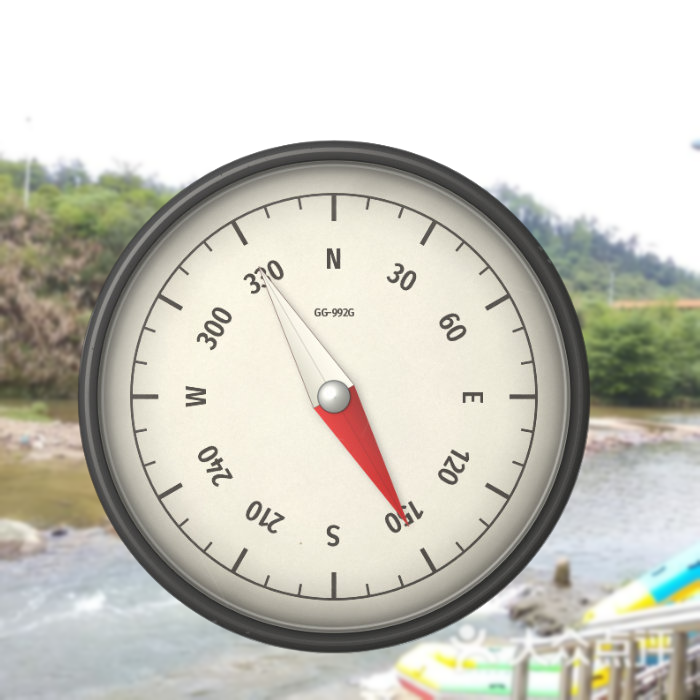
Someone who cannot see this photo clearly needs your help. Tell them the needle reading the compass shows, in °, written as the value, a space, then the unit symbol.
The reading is 150 °
